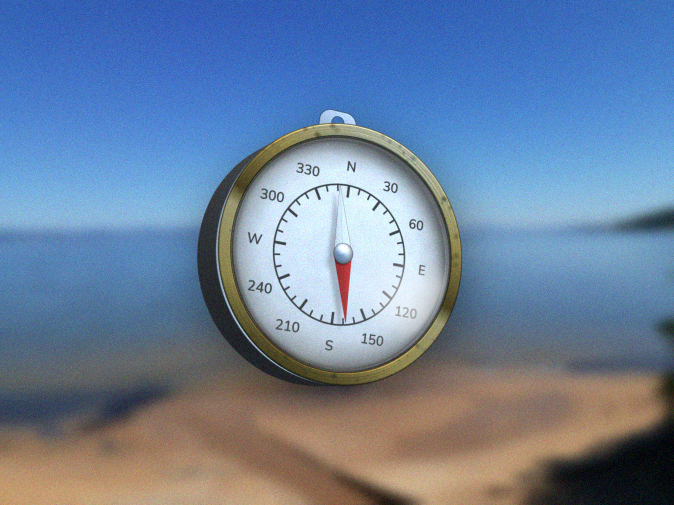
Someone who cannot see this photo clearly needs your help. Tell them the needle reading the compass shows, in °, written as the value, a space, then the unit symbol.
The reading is 170 °
